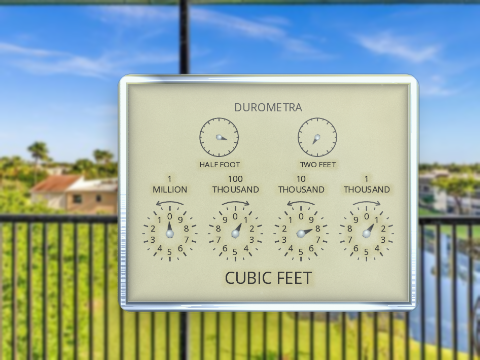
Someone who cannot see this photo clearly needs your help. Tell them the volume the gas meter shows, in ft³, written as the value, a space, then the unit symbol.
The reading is 8100 ft³
